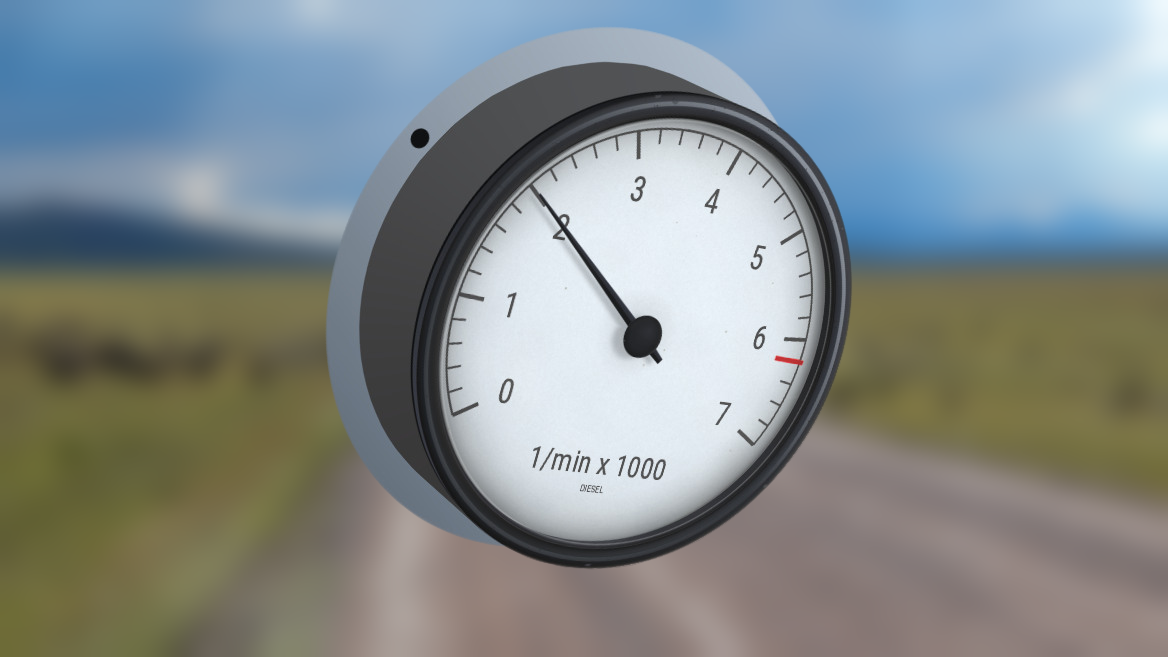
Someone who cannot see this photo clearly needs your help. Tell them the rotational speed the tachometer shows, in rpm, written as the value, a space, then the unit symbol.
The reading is 2000 rpm
